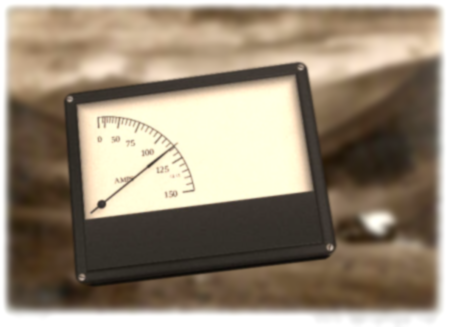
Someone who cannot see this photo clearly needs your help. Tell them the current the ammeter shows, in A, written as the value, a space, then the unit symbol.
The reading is 115 A
